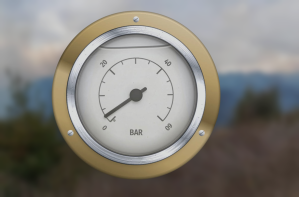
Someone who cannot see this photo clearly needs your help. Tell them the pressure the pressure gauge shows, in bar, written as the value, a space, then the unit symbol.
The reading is 2.5 bar
